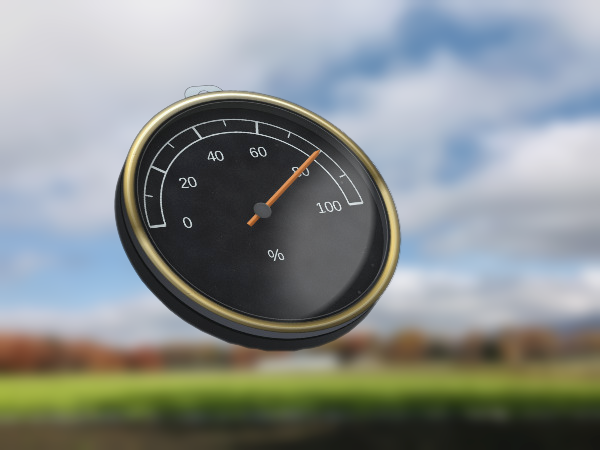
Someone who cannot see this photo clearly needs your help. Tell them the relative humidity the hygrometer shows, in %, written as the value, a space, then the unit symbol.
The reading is 80 %
